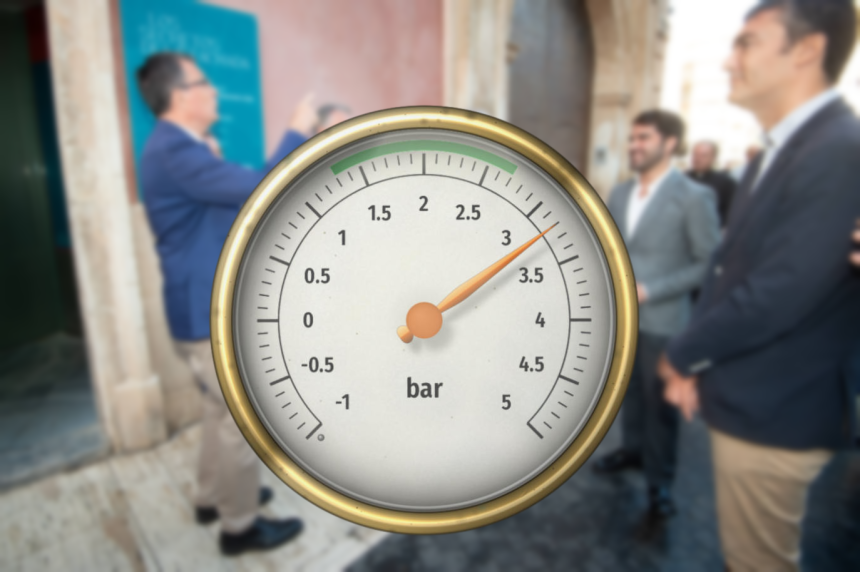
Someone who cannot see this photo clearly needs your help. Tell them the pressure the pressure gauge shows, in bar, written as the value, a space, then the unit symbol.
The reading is 3.2 bar
